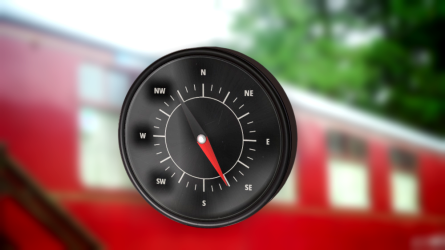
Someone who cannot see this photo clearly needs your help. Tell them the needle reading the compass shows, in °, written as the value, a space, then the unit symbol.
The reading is 150 °
